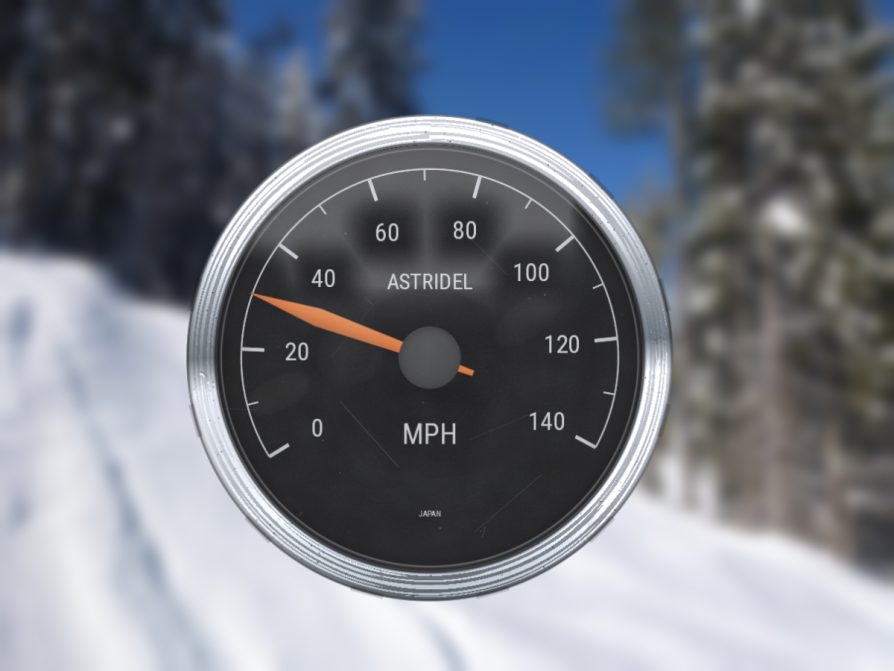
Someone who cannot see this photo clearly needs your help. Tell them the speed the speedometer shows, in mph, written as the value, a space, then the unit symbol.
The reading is 30 mph
